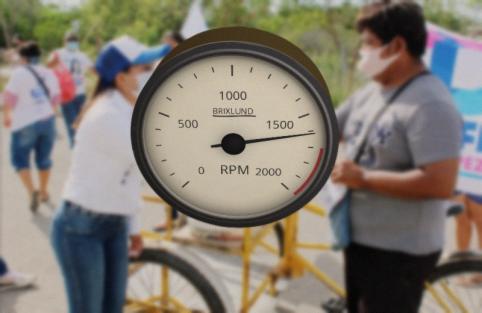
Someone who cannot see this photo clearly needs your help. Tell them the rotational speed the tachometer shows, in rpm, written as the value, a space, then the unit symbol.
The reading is 1600 rpm
